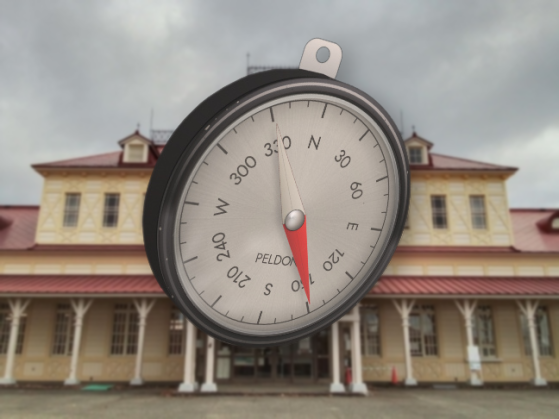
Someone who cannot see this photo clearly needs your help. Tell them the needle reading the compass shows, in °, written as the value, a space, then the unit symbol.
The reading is 150 °
